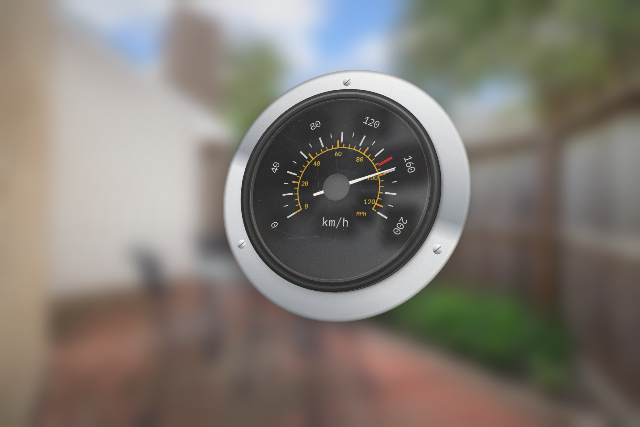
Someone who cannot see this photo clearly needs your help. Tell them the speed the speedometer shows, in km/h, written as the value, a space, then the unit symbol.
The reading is 160 km/h
